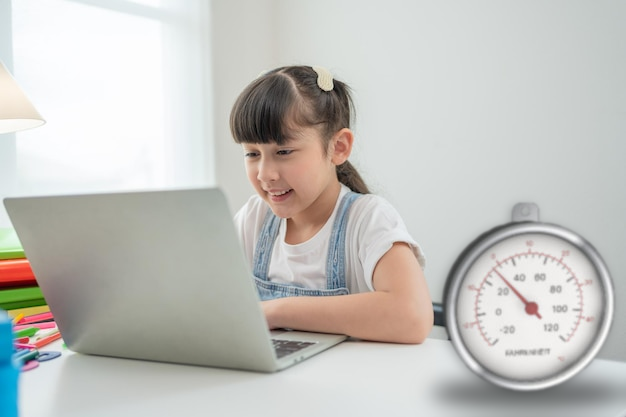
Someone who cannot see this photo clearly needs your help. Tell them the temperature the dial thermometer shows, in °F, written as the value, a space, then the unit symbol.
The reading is 28 °F
